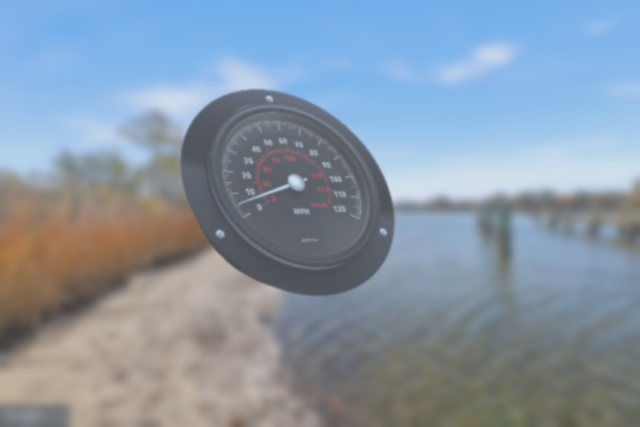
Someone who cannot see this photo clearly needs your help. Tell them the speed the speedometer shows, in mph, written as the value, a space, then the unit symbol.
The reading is 5 mph
